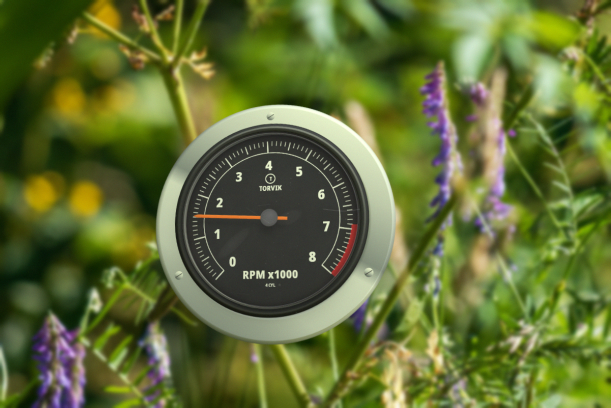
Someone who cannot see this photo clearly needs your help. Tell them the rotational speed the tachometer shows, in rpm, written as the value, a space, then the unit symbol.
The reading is 1500 rpm
